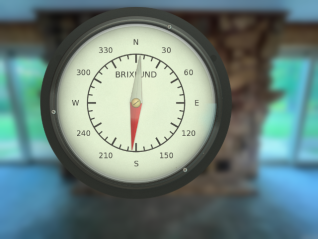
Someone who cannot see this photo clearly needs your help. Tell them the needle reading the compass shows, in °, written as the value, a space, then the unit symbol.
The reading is 185 °
